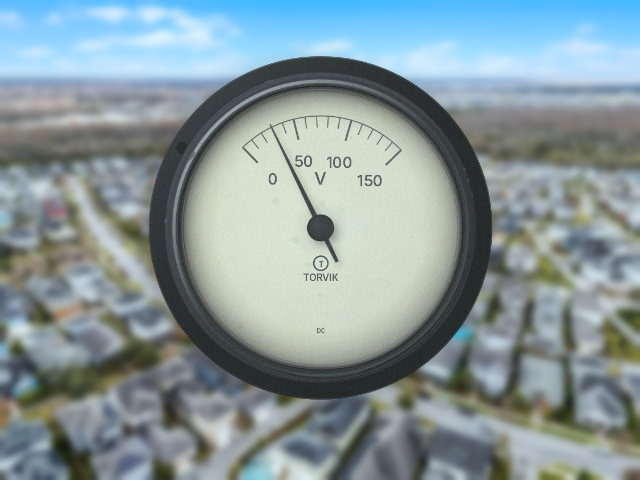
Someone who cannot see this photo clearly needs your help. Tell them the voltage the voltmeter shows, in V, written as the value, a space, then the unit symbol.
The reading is 30 V
